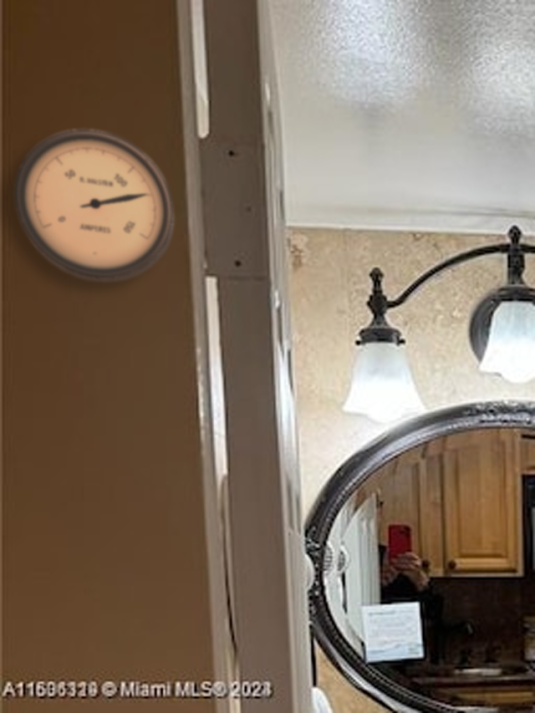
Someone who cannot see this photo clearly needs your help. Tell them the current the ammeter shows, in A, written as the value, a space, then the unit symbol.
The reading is 120 A
